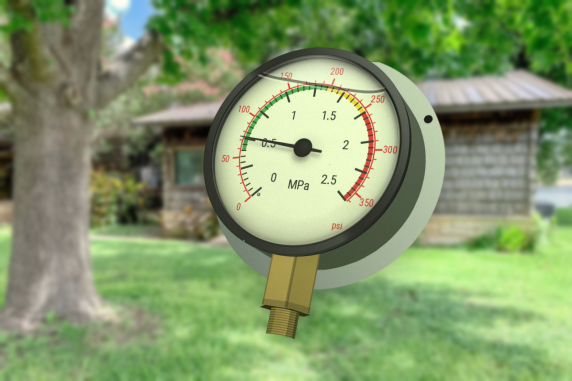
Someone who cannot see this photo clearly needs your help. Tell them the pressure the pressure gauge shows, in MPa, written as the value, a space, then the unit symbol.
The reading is 0.5 MPa
